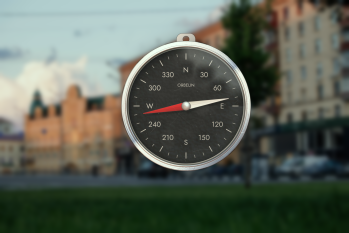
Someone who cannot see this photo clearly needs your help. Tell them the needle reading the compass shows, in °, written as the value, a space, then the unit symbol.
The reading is 260 °
